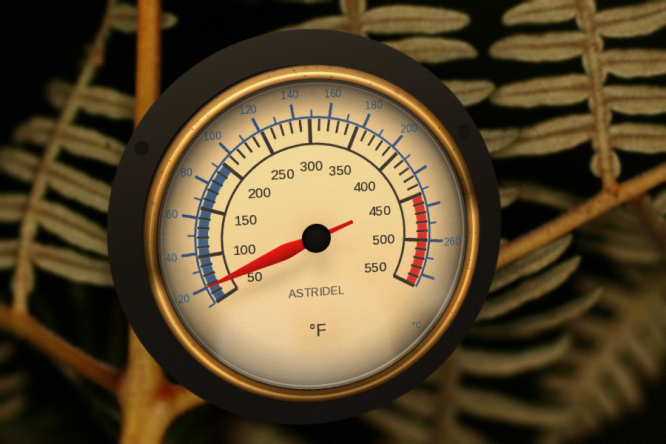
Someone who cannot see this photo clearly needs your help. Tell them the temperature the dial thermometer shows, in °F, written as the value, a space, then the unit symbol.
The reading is 70 °F
